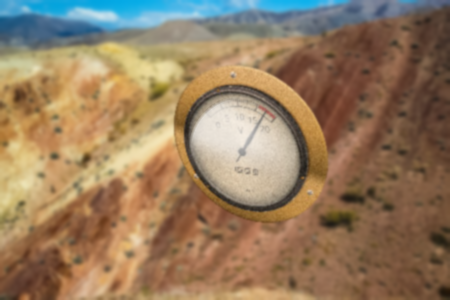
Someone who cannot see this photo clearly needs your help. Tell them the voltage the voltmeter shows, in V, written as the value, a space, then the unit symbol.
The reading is 17.5 V
